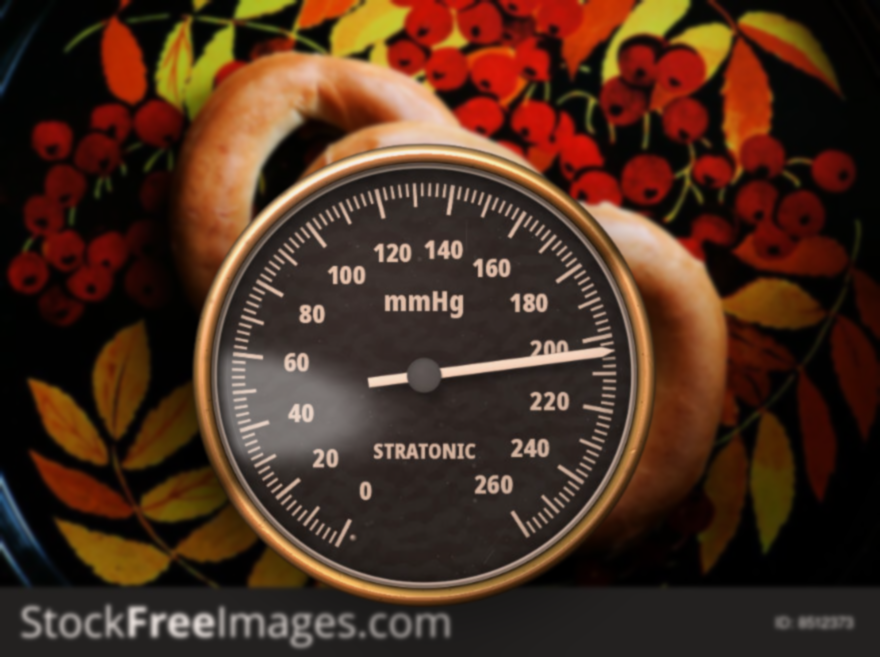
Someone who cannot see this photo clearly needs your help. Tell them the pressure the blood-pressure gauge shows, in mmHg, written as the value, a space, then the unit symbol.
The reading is 204 mmHg
